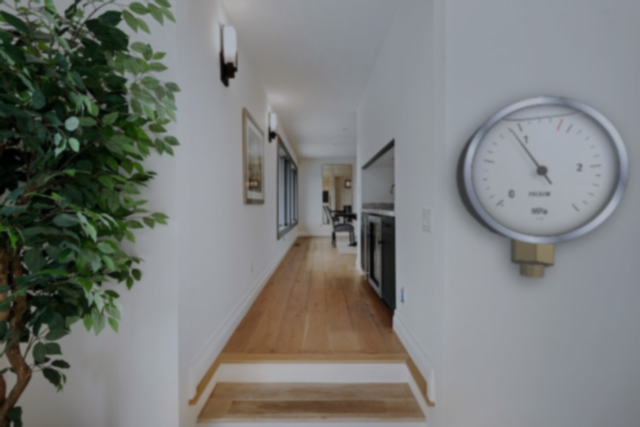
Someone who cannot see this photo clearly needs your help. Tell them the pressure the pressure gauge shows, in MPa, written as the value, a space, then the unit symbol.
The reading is 0.9 MPa
